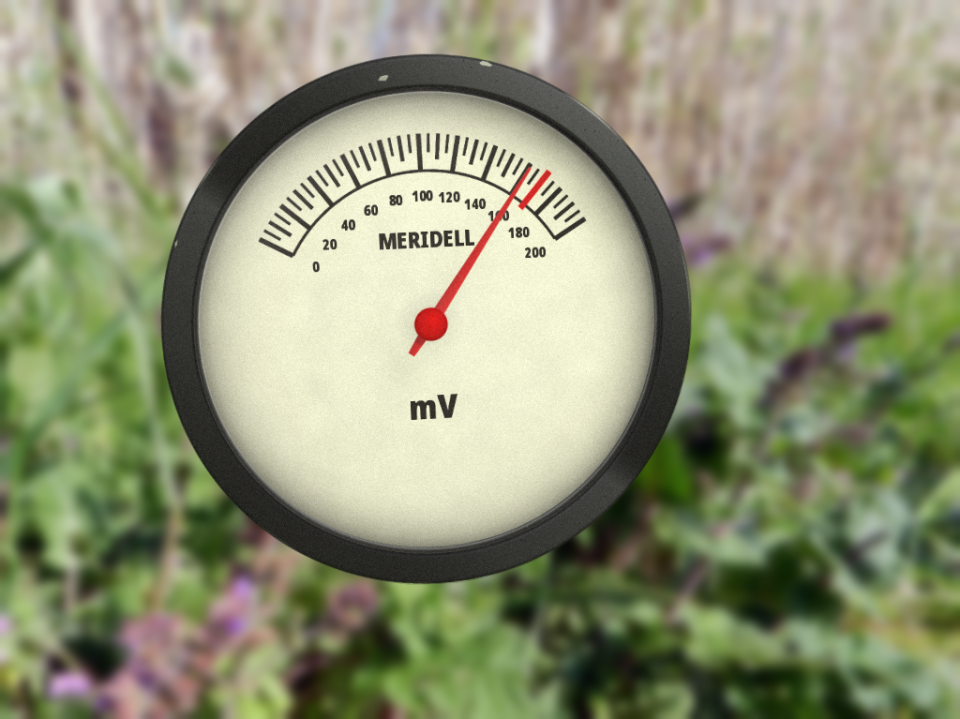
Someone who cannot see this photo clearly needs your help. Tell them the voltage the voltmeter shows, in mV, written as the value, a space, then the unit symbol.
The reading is 160 mV
